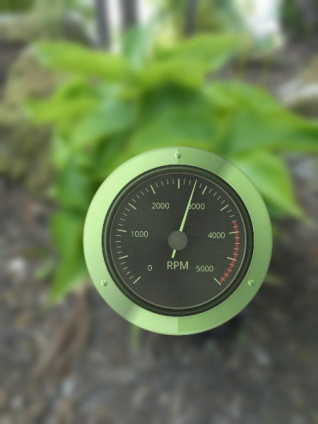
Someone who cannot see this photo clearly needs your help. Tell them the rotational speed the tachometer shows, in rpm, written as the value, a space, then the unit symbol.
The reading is 2800 rpm
